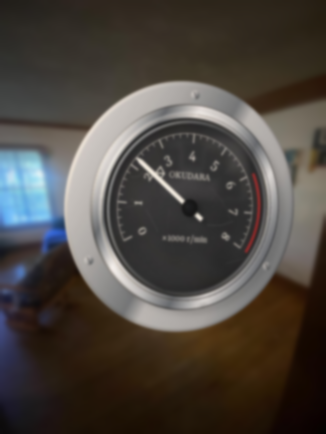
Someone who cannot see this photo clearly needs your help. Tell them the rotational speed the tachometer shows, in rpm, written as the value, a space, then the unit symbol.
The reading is 2200 rpm
